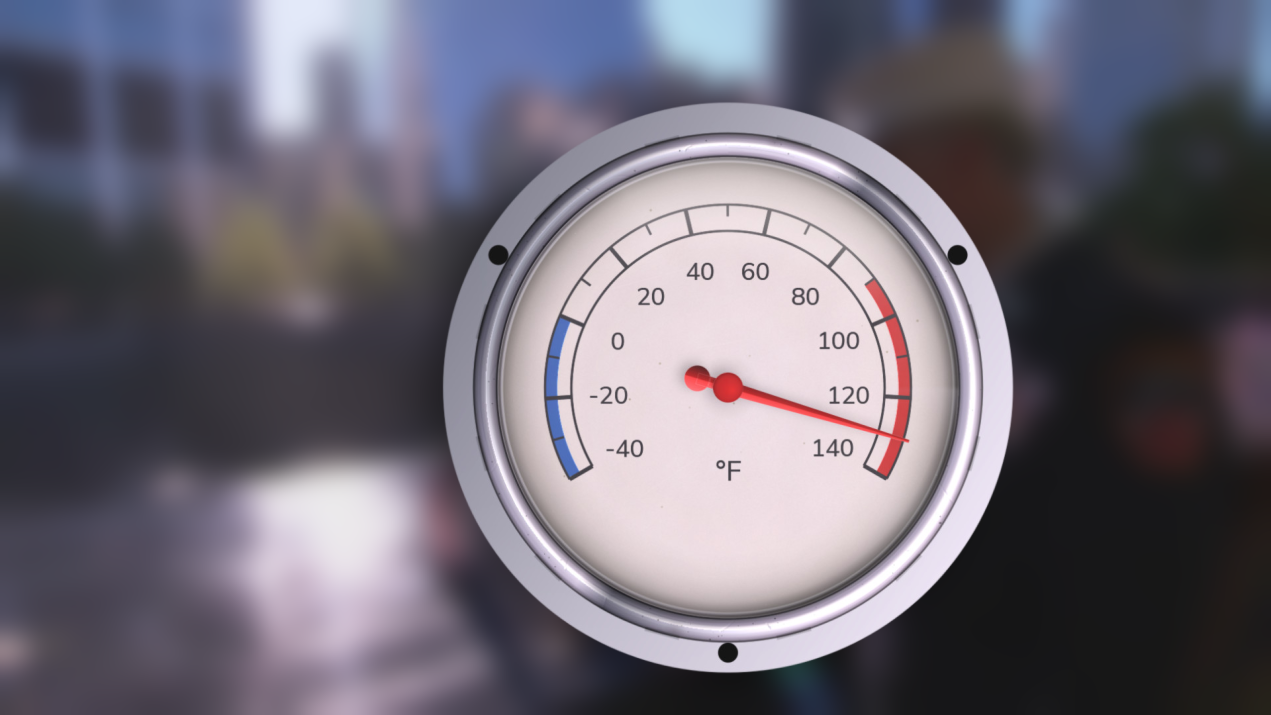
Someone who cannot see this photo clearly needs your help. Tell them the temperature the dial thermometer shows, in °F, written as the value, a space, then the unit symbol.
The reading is 130 °F
